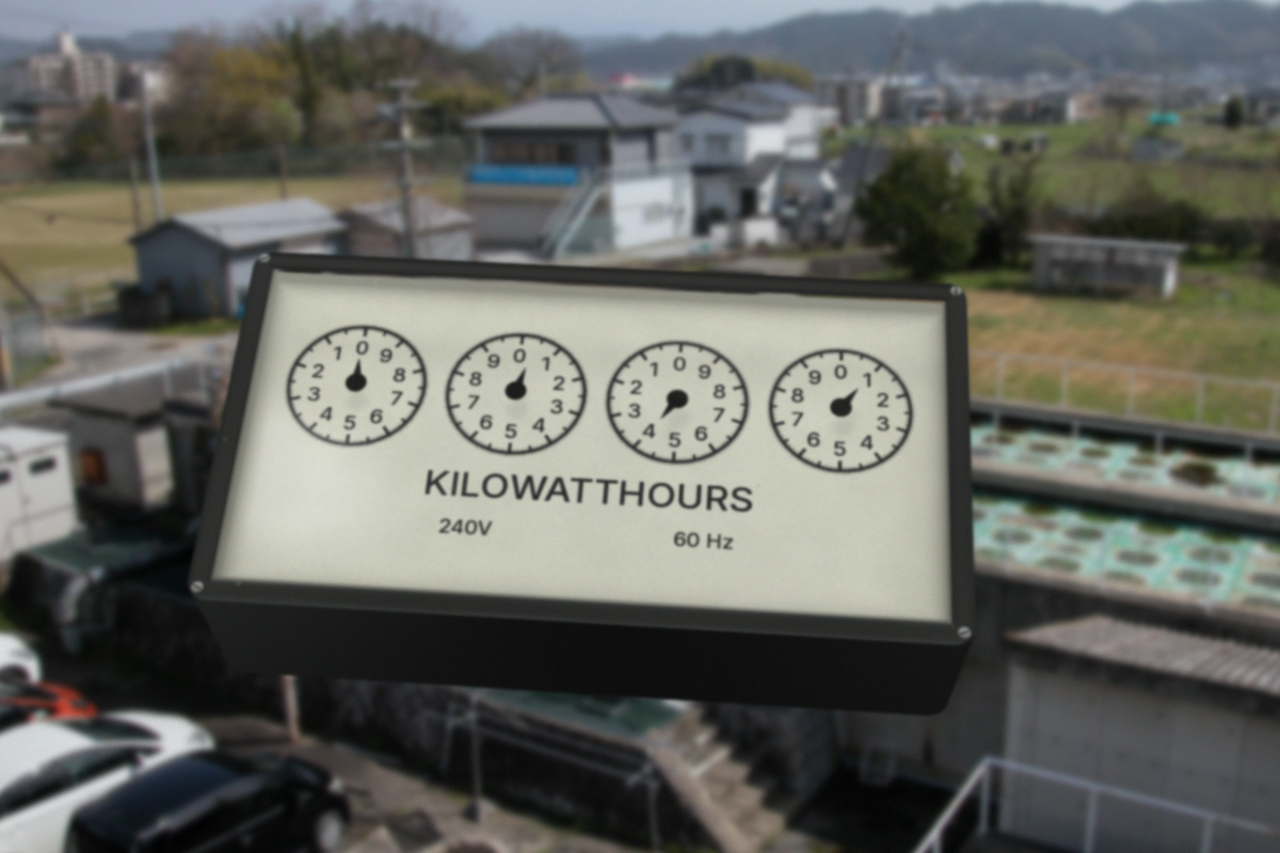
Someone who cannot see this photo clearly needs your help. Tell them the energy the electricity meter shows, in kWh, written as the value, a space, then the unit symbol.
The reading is 41 kWh
